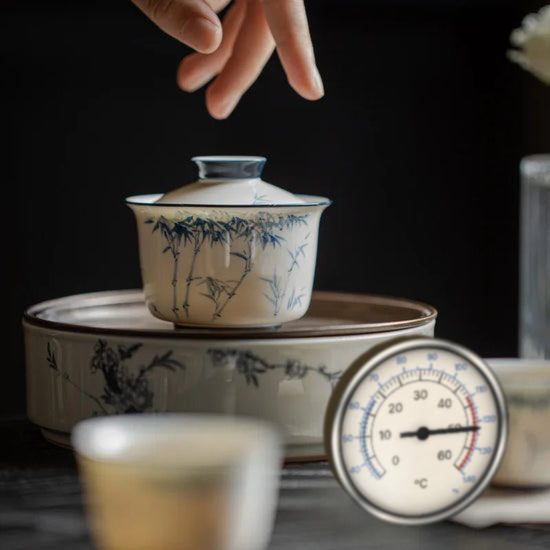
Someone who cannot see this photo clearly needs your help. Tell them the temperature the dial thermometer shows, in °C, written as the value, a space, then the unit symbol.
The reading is 50 °C
